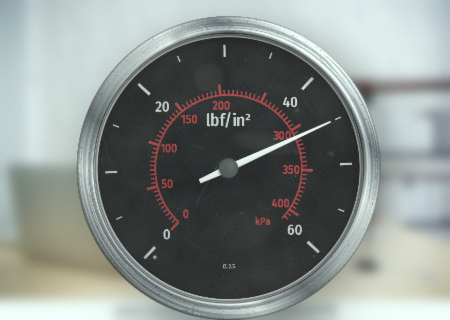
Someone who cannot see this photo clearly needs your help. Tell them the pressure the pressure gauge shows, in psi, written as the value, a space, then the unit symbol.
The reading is 45 psi
